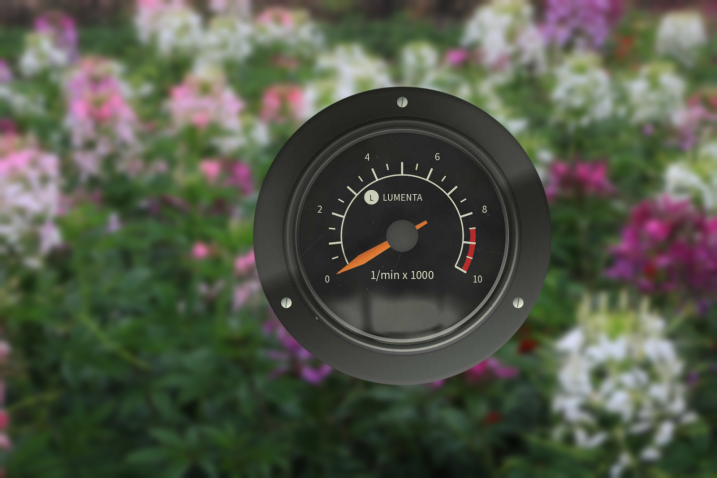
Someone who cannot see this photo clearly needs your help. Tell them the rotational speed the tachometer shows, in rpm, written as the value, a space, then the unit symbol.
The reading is 0 rpm
